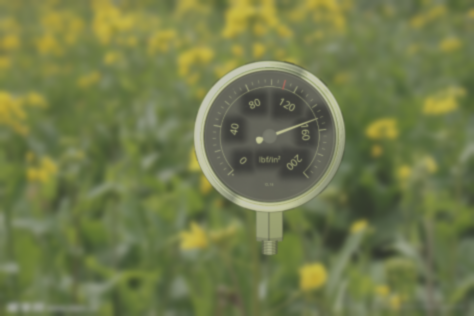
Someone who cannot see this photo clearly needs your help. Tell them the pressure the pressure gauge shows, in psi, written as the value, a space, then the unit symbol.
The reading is 150 psi
